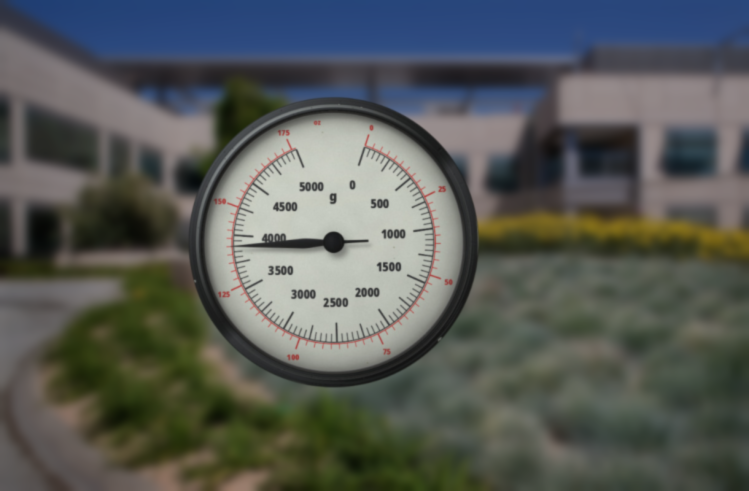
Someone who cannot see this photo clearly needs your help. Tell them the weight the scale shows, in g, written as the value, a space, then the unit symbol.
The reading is 3900 g
